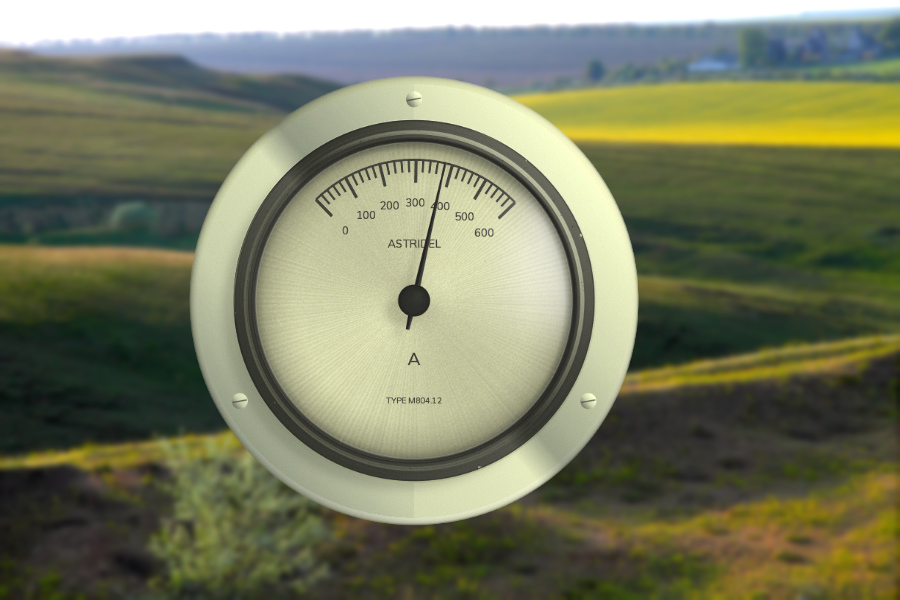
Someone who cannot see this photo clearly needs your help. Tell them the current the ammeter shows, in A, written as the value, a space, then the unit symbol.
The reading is 380 A
